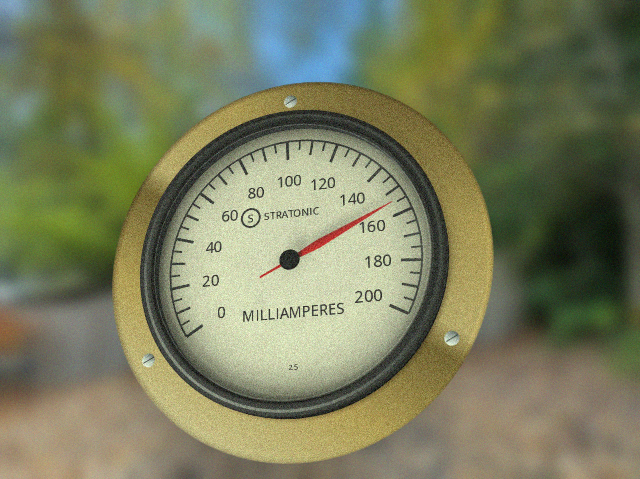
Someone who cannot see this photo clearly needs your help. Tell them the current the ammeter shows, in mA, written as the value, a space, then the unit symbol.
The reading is 155 mA
